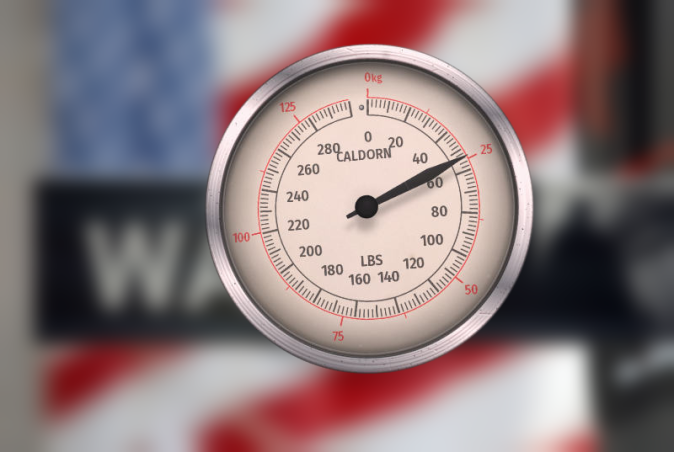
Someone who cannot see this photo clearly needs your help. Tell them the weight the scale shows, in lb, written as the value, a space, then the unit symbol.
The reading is 54 lb
